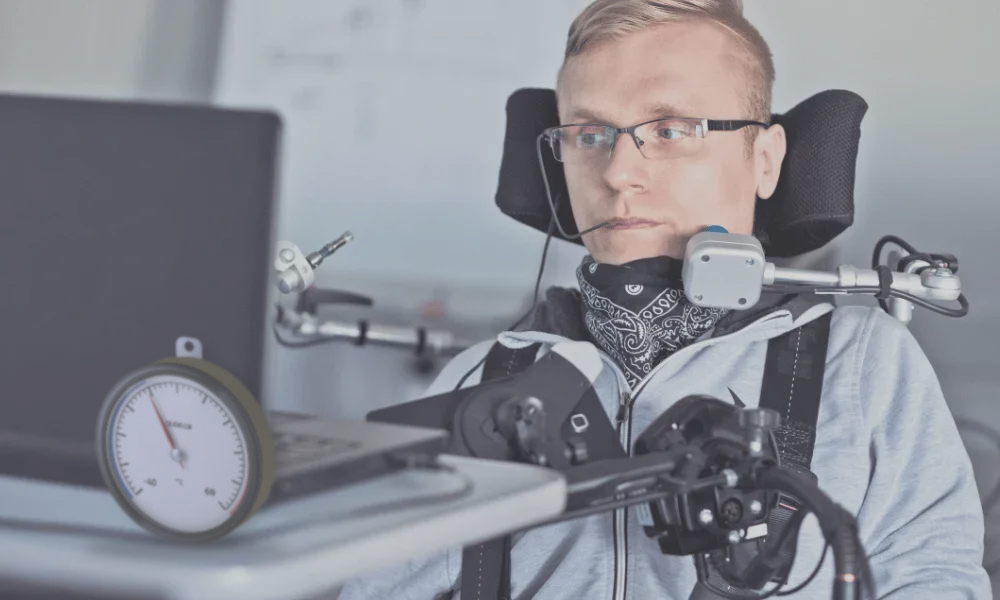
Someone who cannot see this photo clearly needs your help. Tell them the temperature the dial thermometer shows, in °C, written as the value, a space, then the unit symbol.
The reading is 0 °C
